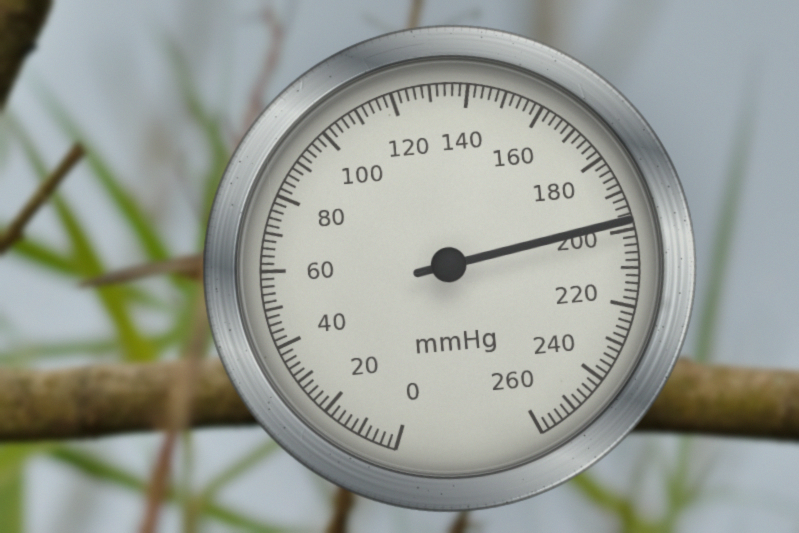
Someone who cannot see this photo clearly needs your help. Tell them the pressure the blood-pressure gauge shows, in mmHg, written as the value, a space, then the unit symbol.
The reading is 198 mmHg
